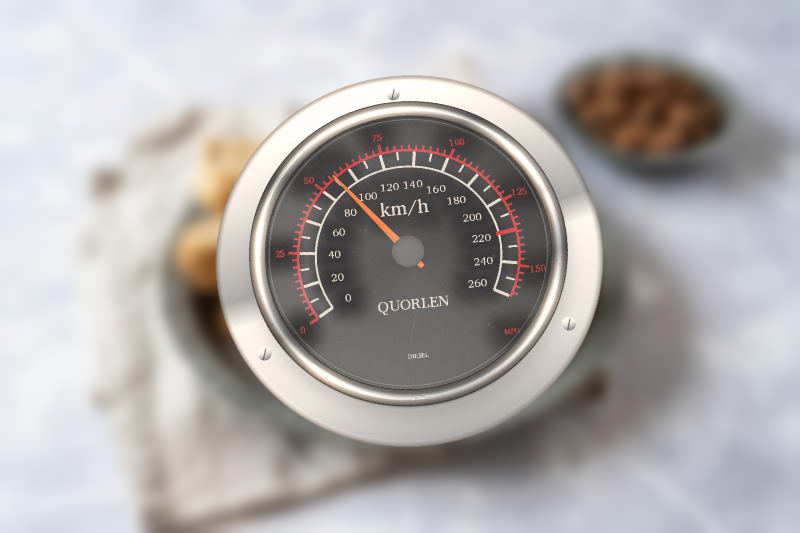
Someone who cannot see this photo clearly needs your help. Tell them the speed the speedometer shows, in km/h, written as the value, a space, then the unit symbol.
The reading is 90 km/h
